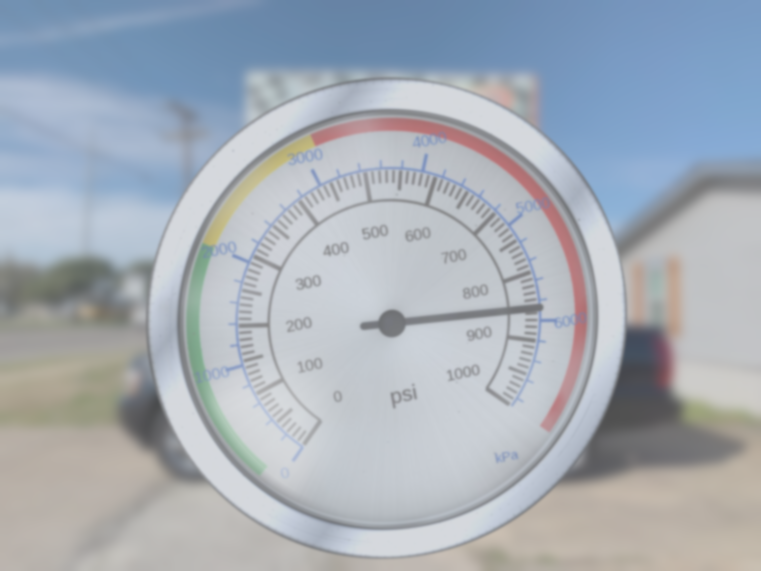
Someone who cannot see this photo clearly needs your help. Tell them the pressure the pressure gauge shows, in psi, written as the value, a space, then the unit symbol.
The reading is 850 psi
